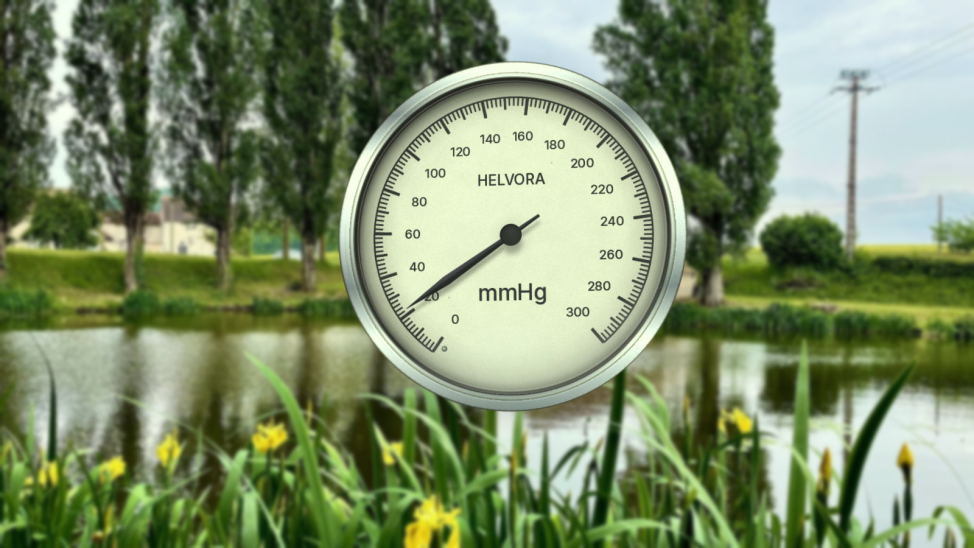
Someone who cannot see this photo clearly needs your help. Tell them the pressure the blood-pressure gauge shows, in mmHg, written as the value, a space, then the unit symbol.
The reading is 22 mmHg
